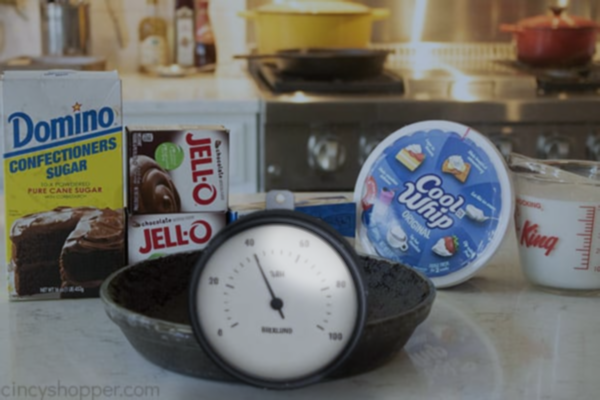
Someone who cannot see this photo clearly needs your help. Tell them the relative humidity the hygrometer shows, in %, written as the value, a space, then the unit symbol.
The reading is 40 %
